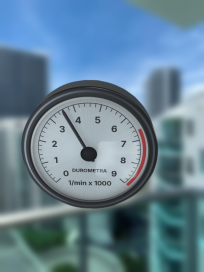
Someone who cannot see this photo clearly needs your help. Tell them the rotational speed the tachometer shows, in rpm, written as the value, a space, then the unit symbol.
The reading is 3600 rpm
